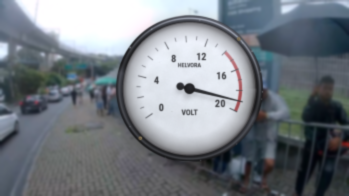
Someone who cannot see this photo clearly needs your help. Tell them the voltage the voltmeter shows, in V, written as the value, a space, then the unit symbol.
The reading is 19 V
